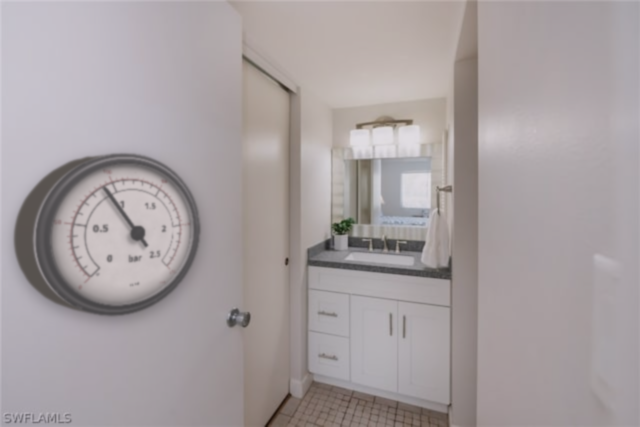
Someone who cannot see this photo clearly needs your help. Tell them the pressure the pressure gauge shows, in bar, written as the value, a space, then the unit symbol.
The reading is 0.9 bar
